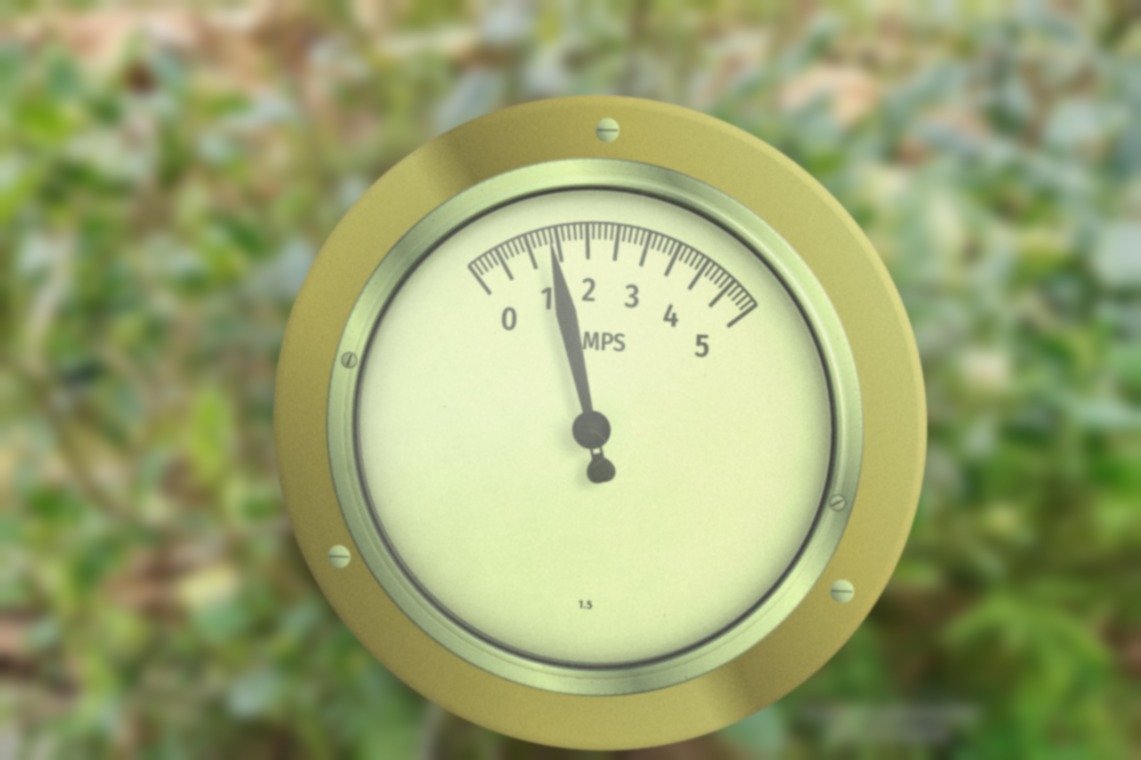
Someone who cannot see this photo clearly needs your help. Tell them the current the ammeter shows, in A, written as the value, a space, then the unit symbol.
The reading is 1.4 A
